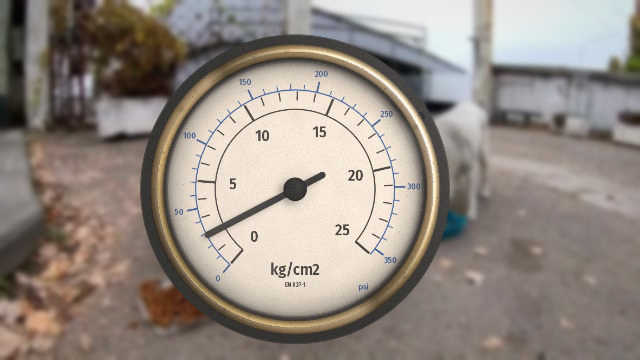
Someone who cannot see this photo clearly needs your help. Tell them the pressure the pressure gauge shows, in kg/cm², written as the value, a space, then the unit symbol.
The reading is 2 kg/cm²
